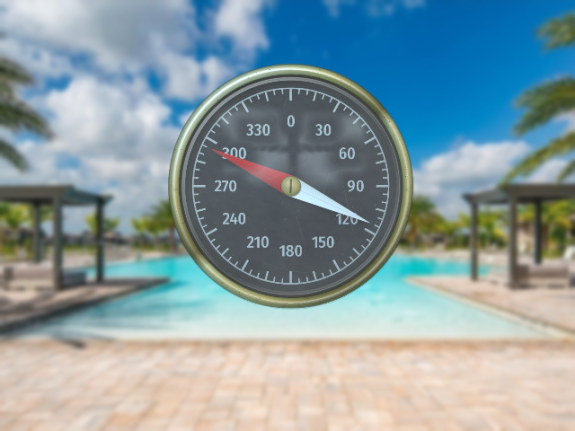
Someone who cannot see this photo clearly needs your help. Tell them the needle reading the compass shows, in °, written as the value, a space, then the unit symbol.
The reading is 295 °
